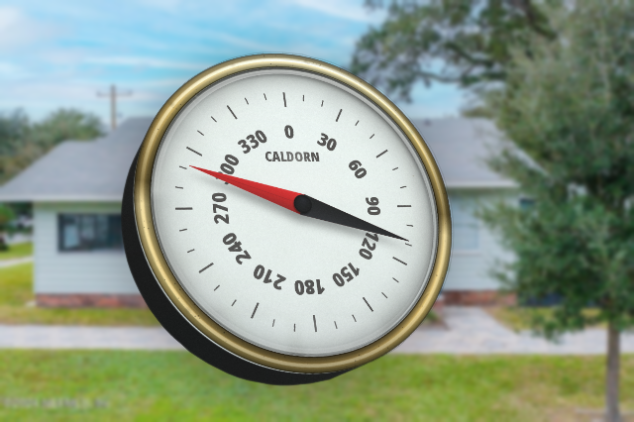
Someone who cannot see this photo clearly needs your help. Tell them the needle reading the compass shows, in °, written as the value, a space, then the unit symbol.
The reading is 290 °
